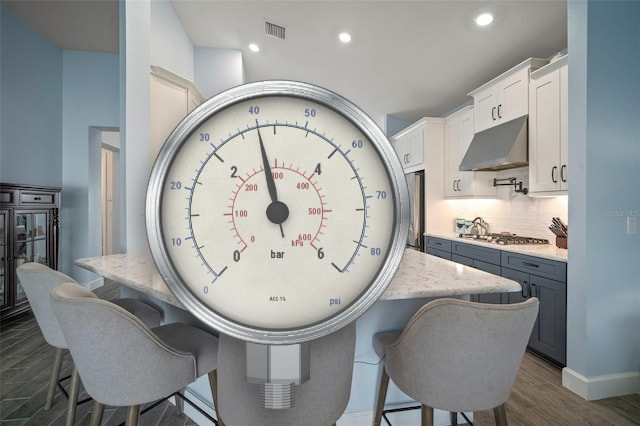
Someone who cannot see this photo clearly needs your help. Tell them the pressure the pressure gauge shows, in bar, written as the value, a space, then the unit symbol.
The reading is 2.75 bar
